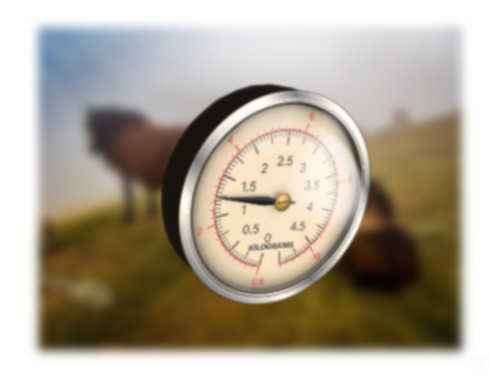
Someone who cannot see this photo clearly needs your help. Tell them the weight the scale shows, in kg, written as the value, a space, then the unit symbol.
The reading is 1.25 kg
